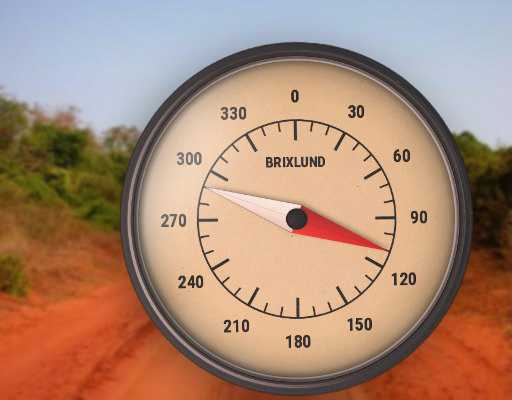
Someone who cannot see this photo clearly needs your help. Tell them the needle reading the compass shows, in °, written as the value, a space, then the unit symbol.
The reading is 110 °
